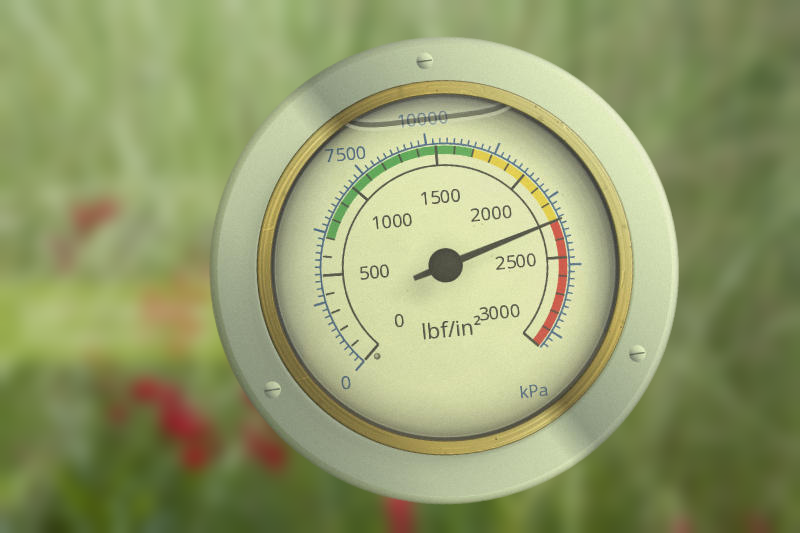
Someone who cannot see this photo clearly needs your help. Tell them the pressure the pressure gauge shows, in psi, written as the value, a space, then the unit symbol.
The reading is 2300 psi
